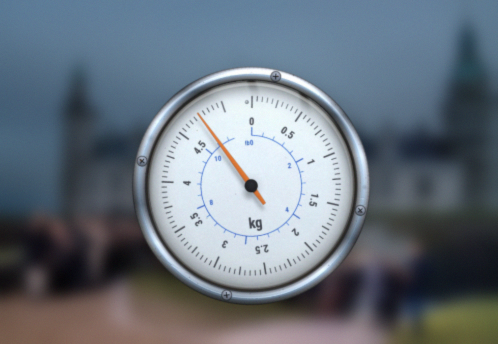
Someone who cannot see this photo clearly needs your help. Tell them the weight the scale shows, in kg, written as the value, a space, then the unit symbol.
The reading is 4.75 kg
